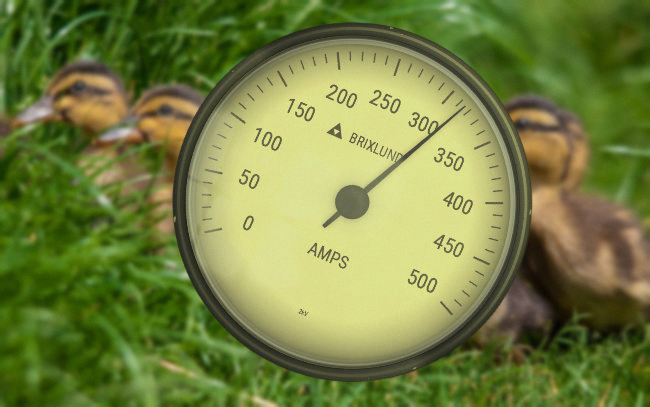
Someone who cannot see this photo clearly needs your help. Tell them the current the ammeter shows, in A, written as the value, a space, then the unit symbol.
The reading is 315 A
